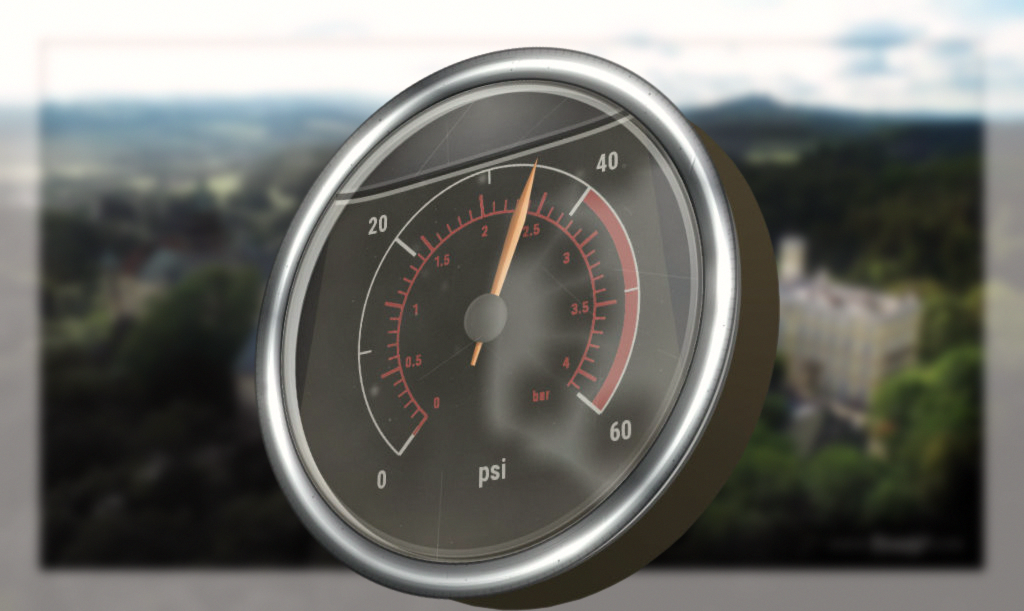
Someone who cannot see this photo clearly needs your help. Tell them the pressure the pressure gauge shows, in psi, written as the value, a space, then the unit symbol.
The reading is 35 psi
